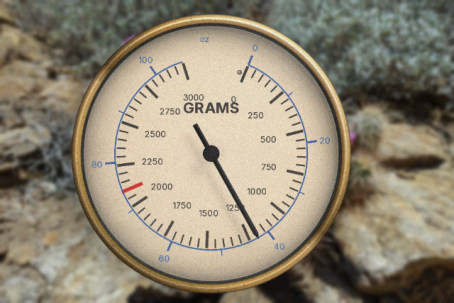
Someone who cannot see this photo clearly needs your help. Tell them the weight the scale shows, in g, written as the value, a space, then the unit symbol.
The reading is 1200 g
